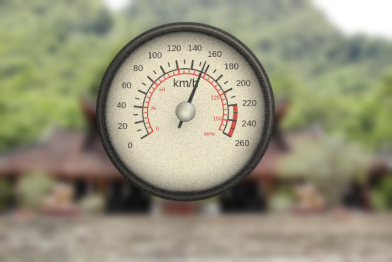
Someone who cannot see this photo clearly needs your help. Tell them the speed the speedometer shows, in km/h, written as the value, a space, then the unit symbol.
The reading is 155 km/h
